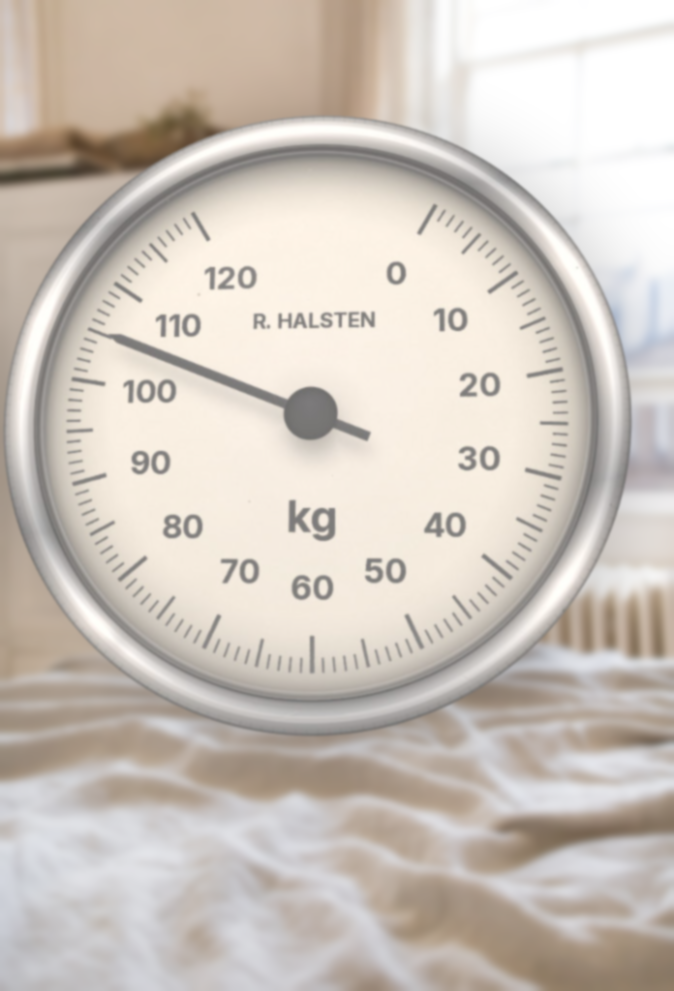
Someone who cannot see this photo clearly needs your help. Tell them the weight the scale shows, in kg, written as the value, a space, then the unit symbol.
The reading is 105 kg
